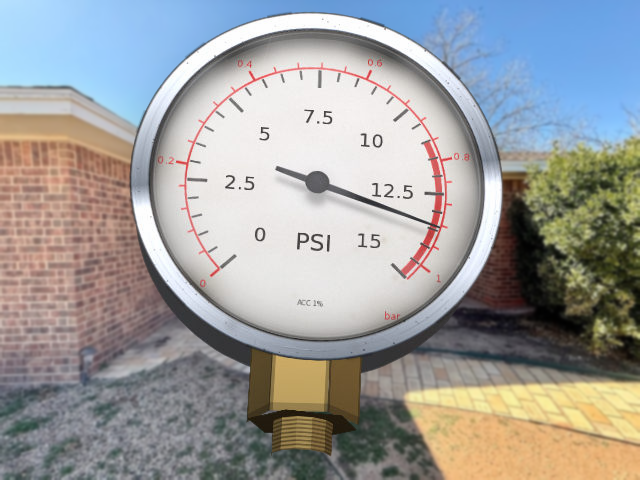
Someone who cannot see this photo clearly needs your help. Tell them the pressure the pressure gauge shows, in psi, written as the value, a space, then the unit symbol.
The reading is 13.5 psi
